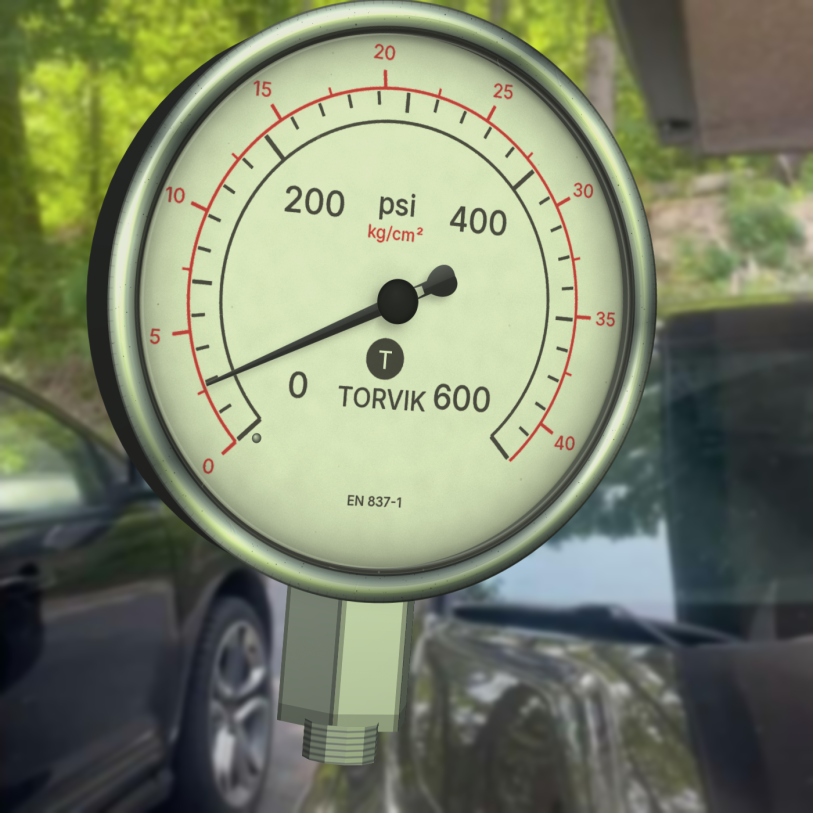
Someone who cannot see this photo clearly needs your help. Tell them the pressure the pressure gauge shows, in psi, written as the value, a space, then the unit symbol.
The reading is 40 psi
